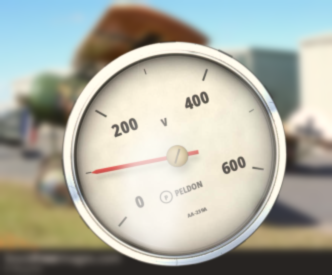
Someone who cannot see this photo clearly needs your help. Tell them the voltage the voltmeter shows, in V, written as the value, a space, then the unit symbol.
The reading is 100 V
